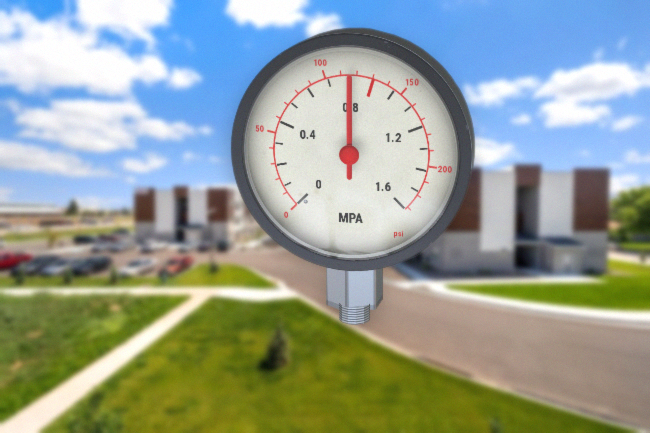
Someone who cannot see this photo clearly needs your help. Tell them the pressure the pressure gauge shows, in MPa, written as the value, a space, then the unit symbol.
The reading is 0.8 MPa
